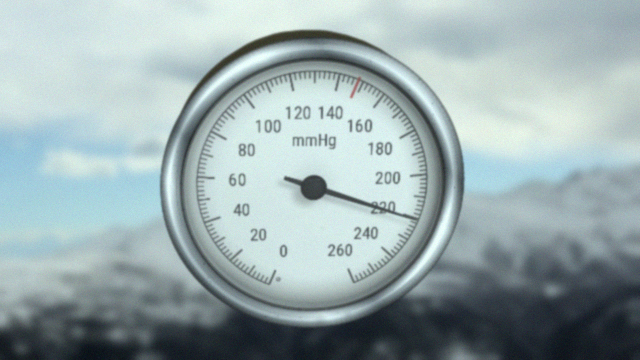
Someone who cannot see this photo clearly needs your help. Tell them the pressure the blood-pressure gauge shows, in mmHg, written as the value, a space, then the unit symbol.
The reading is 220 mmHg
